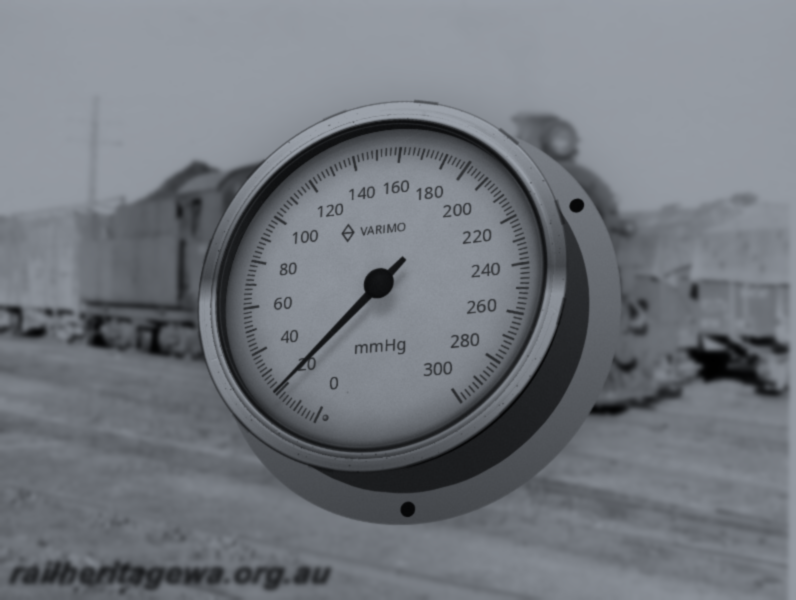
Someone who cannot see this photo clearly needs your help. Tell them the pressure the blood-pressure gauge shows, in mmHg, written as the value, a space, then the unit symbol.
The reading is 20 mmHg
